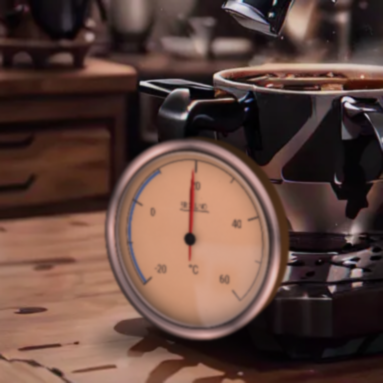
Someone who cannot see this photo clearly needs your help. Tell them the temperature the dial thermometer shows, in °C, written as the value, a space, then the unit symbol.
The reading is 20 °C
